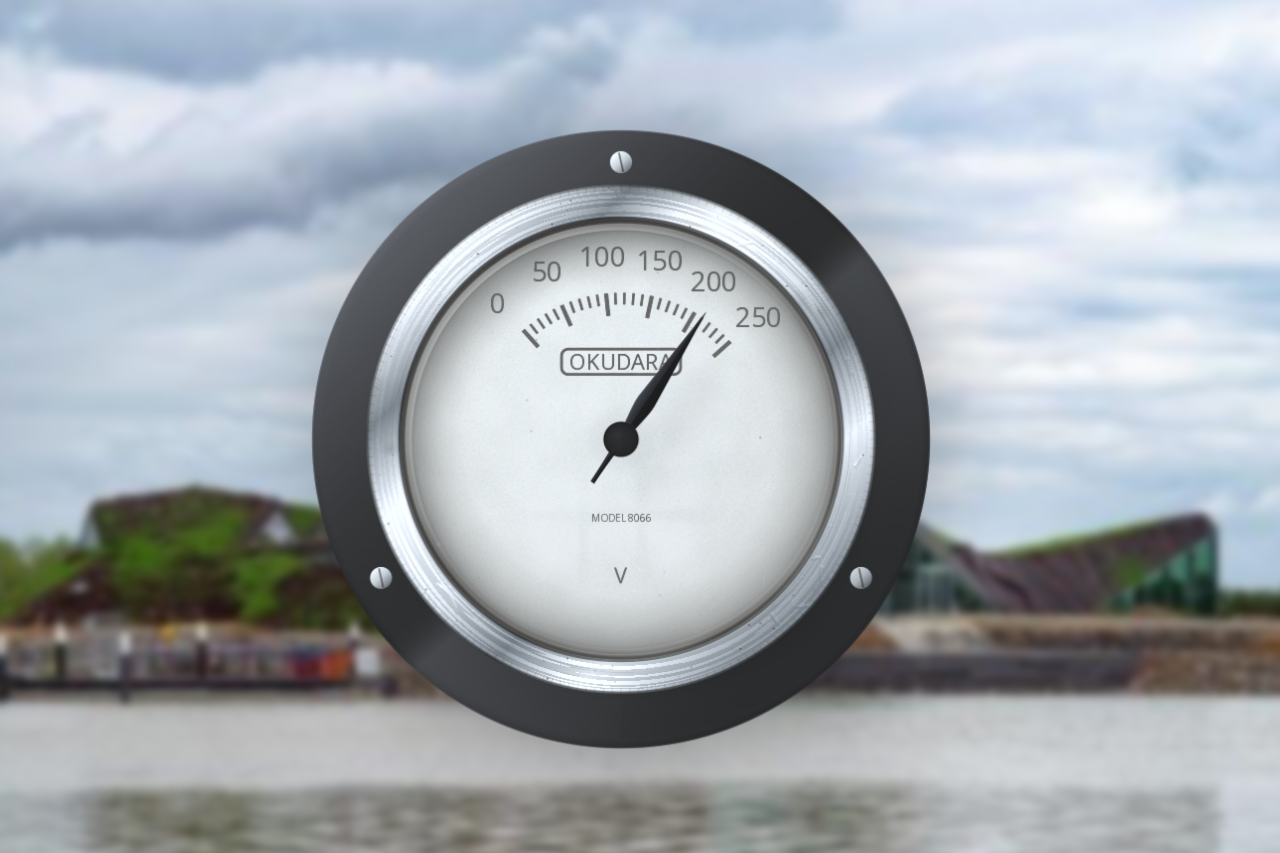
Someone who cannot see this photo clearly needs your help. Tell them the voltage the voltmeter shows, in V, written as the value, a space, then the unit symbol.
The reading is 210 V
